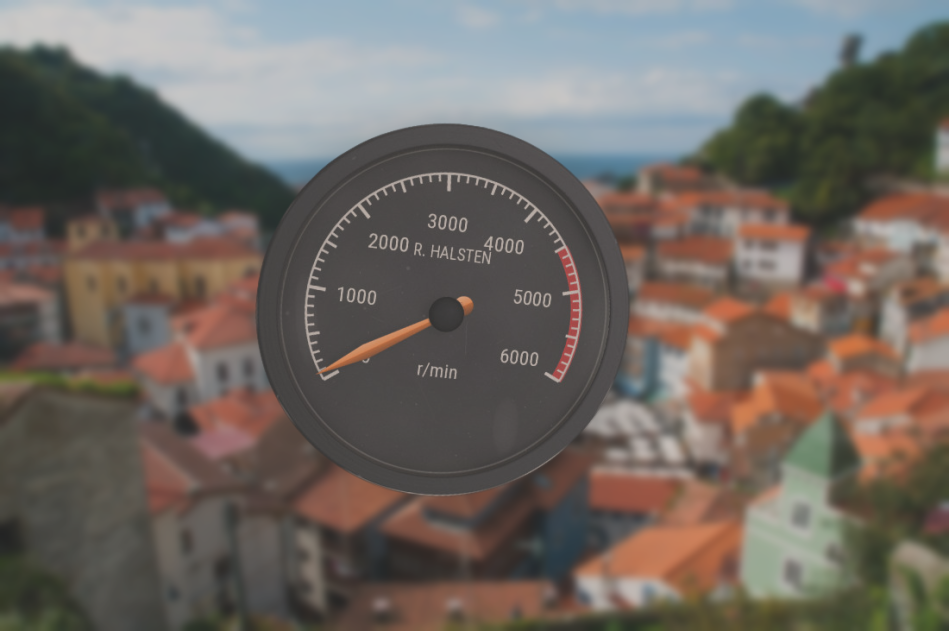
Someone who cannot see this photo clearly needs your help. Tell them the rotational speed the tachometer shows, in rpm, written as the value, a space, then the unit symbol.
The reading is 100 rpm
